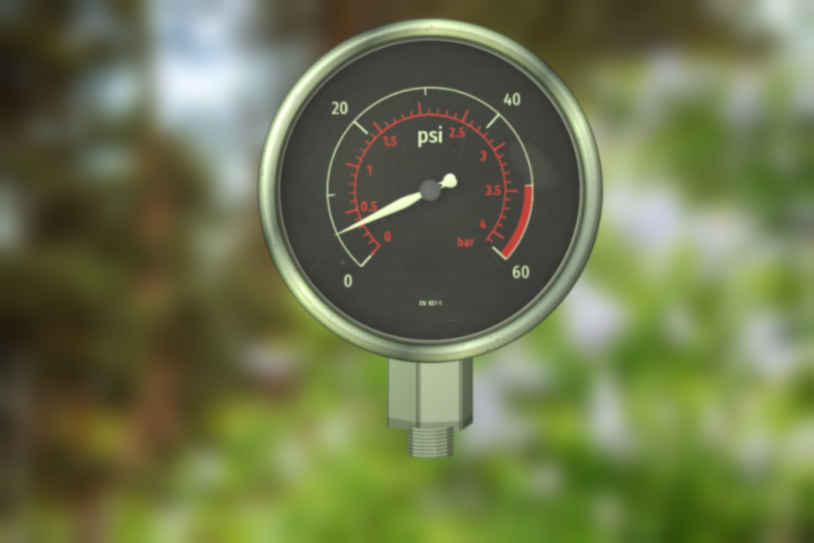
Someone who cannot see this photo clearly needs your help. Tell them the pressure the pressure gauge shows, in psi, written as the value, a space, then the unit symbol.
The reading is 5 psi
